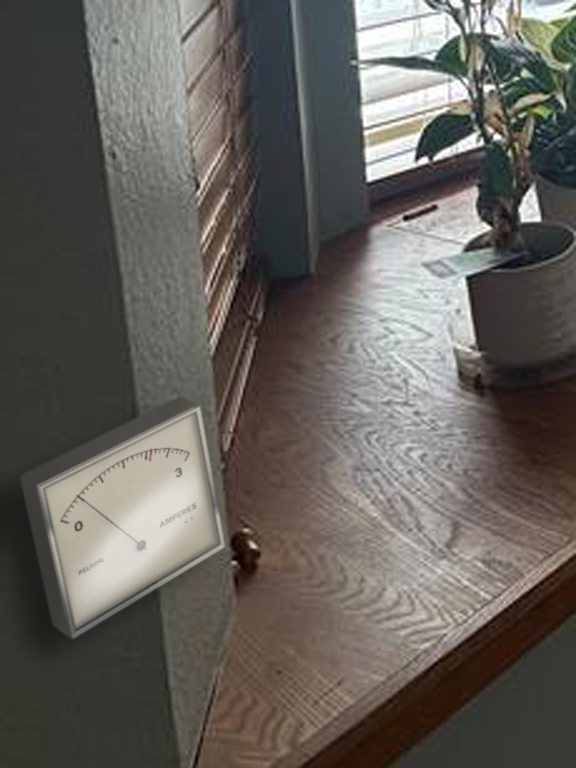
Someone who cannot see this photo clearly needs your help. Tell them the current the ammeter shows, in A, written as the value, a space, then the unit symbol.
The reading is 0.5 A
